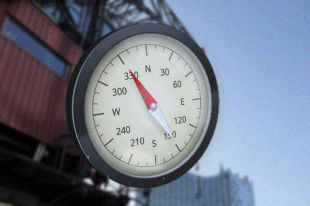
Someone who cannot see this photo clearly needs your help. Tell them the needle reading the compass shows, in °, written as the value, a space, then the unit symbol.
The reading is 330 °
